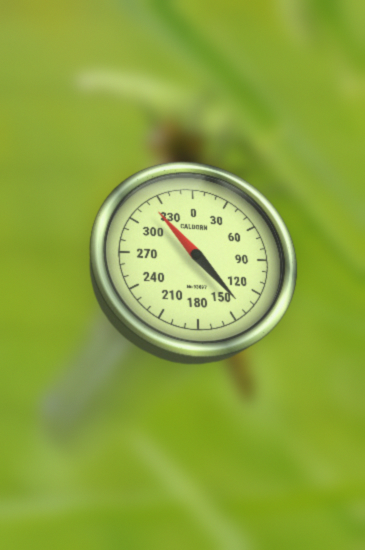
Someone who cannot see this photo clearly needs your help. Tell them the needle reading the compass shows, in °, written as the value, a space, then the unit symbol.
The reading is 320 °
